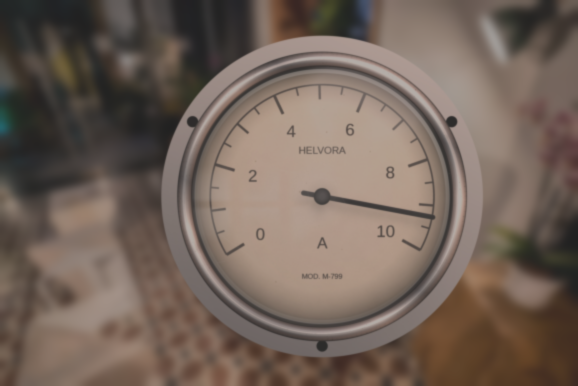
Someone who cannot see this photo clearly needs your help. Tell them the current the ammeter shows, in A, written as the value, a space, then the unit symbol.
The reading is 9.25 A
